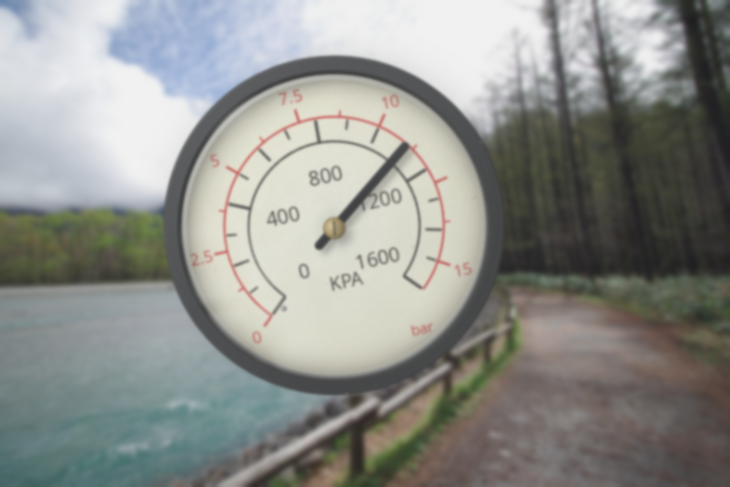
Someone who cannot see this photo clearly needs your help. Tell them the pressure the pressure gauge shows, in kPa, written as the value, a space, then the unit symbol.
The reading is 1100 kPa
